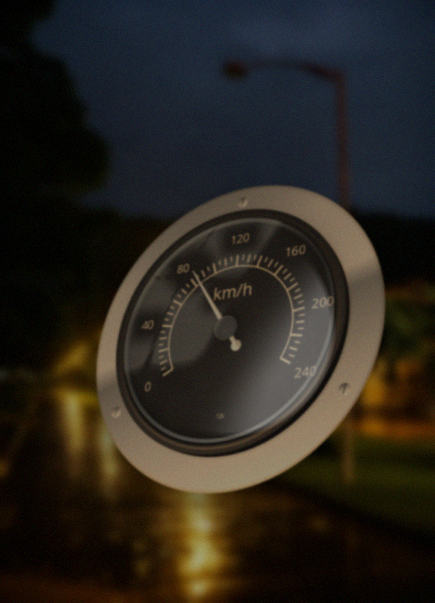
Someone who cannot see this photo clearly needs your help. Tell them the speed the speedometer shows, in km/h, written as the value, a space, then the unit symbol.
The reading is 85 km/h
